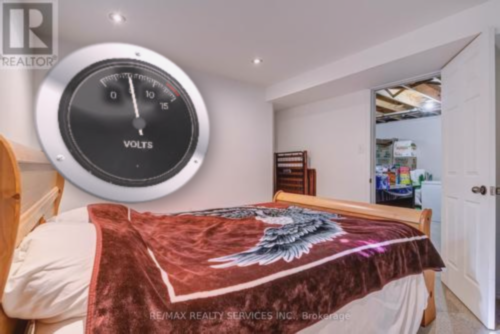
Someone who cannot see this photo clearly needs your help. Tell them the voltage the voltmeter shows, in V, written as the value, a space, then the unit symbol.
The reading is 5 V
